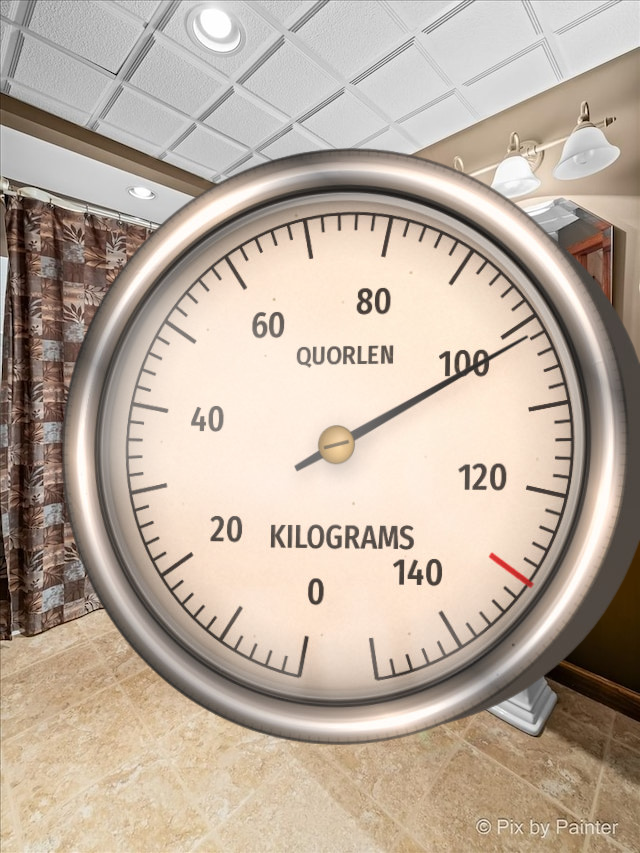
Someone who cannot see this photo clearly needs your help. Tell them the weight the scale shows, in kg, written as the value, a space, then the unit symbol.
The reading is 102 kg
